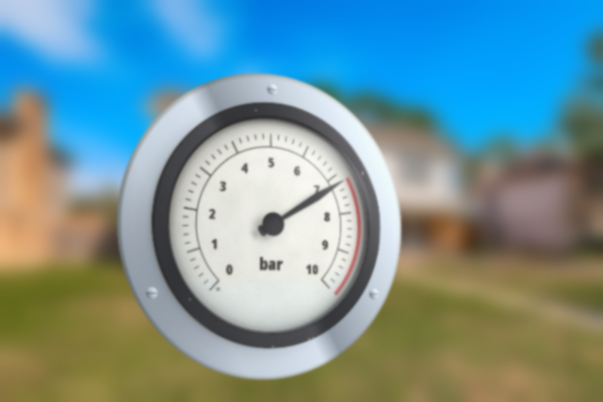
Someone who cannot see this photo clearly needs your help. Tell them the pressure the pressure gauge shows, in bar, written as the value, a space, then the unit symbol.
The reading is 7.2 bar
